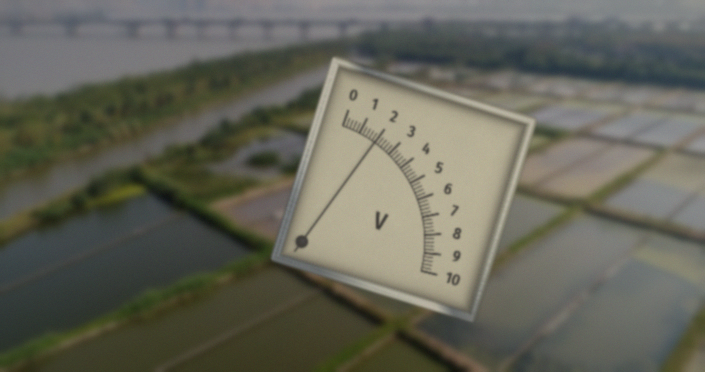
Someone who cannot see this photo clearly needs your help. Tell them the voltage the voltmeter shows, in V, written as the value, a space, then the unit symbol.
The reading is 2 V
